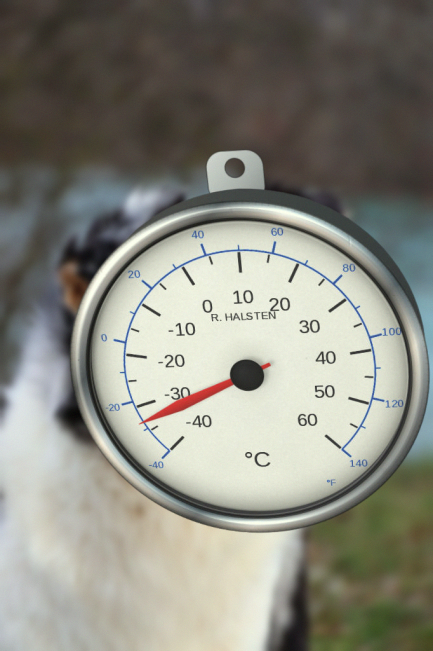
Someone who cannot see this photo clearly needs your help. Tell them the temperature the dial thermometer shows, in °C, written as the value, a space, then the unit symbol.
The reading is -32.5 °C
